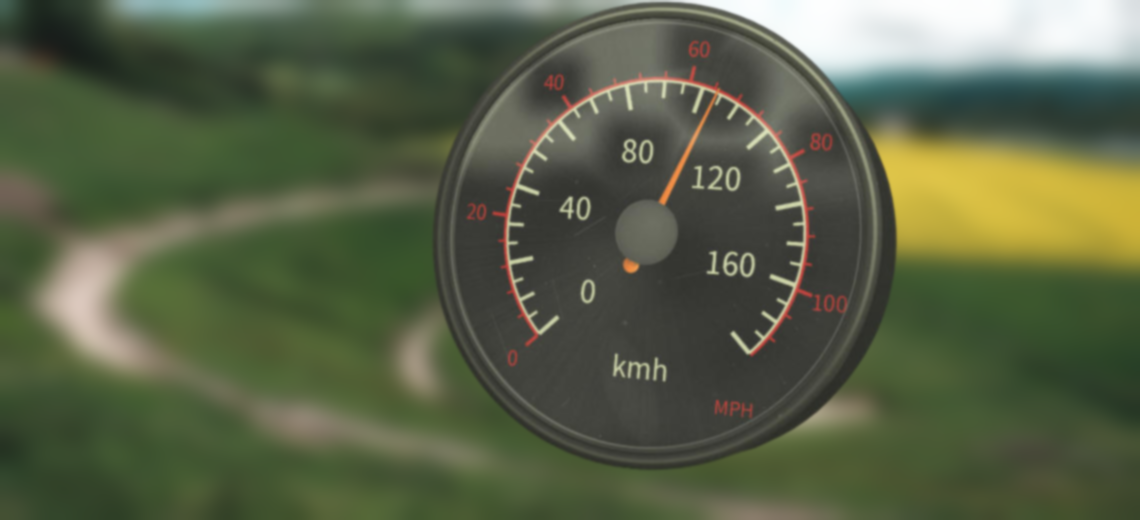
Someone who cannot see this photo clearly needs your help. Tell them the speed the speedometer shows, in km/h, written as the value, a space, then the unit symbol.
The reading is 105 km/h
